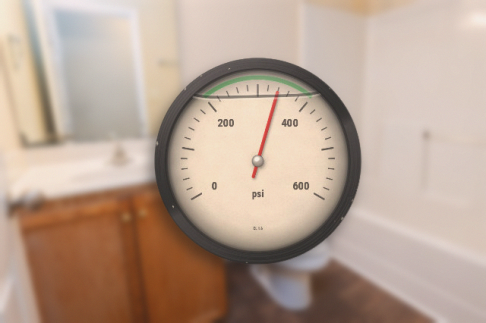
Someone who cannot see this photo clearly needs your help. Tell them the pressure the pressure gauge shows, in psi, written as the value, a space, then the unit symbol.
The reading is 340 psi
